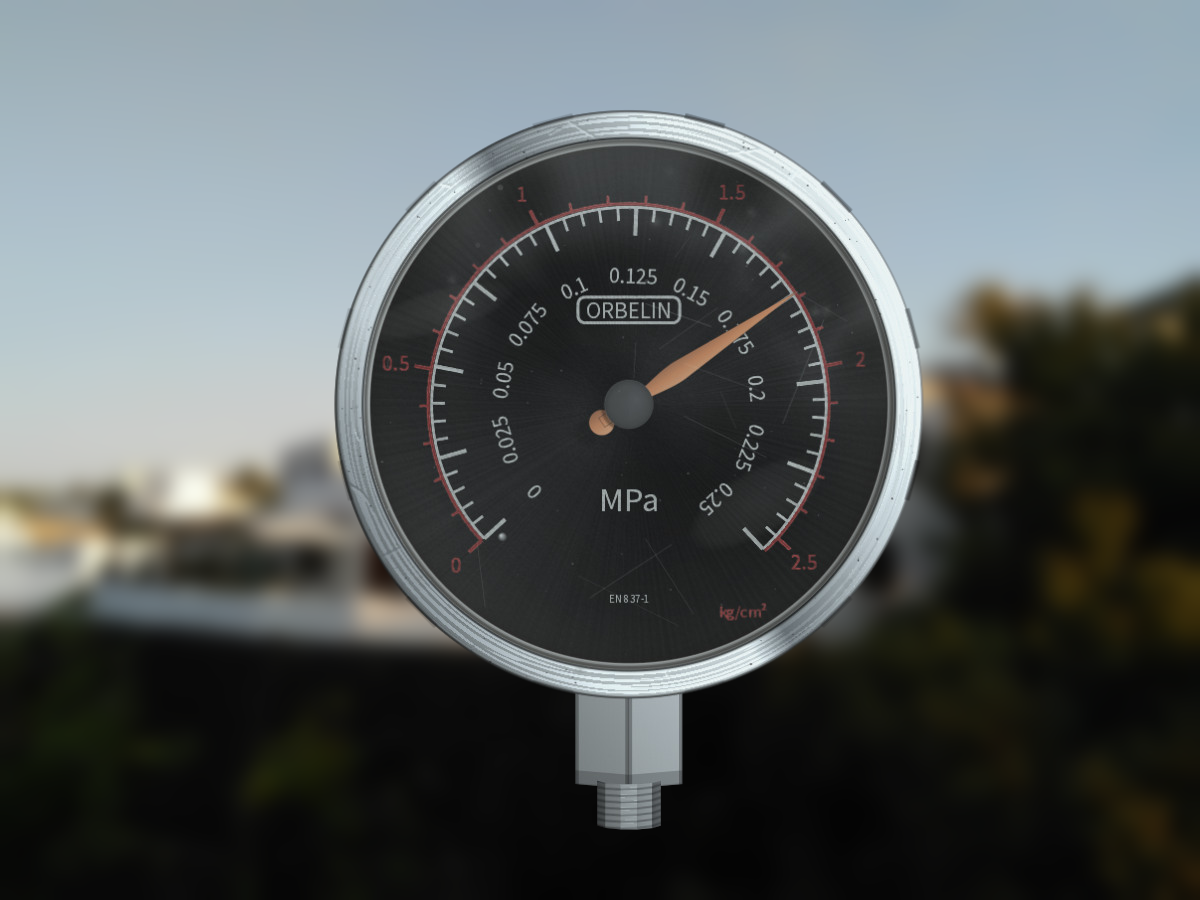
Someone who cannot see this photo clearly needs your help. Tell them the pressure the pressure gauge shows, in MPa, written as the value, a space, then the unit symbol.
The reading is 0.175 MPa
